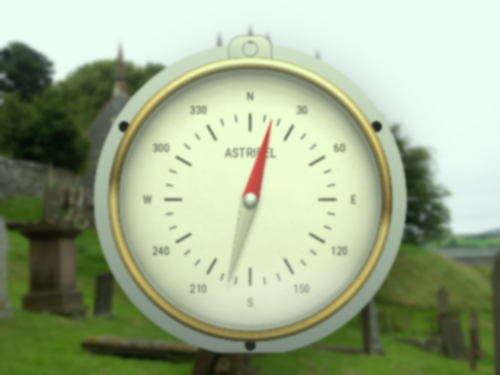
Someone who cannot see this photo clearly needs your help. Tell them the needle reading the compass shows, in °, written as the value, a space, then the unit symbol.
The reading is 15 °
